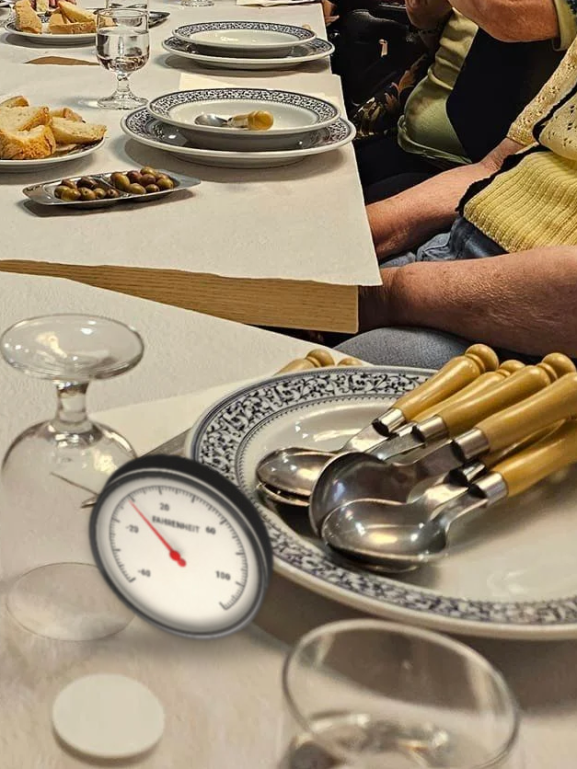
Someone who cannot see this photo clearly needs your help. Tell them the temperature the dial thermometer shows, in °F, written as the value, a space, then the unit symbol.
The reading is 0 °F
